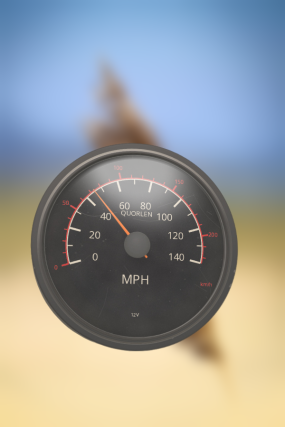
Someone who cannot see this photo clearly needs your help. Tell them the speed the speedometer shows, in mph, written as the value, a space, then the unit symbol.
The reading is 45 mph
